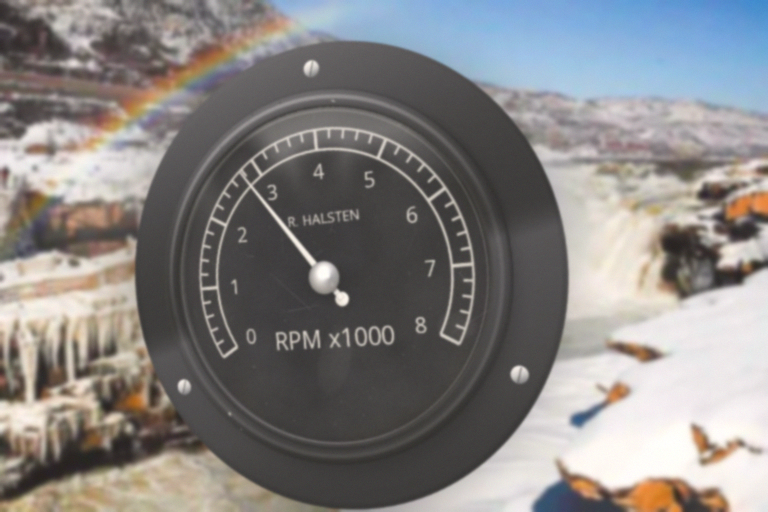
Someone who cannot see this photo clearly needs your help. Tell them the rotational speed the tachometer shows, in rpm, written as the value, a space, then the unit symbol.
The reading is 2800 rpm
